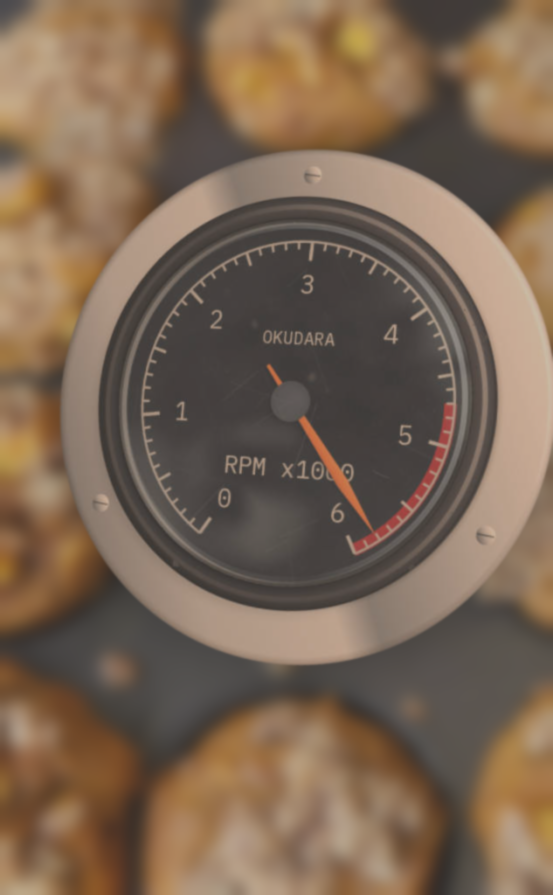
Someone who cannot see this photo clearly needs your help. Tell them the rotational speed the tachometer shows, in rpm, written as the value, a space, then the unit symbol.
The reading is 5800 rpm
